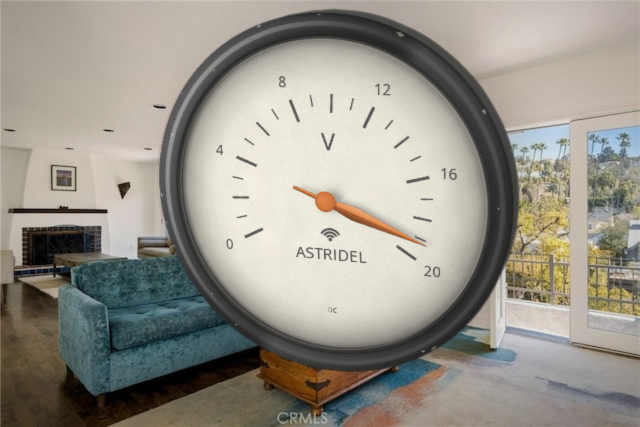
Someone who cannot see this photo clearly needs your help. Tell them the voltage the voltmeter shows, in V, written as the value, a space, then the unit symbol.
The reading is 19 V
